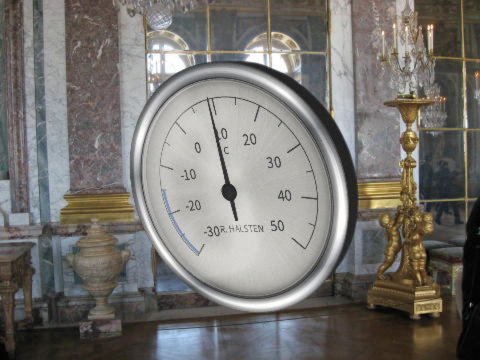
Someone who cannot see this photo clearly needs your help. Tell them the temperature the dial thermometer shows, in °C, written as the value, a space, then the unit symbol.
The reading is 10 °C
